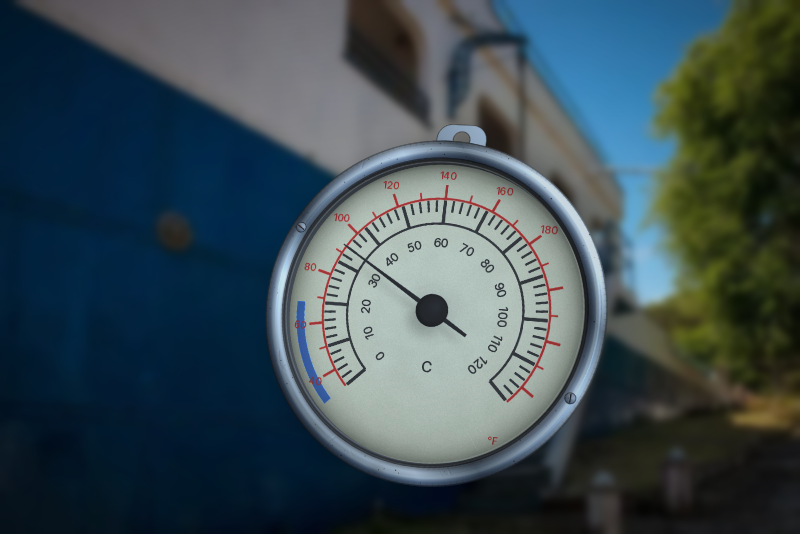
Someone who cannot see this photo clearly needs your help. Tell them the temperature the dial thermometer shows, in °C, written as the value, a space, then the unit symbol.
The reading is 34 °C
